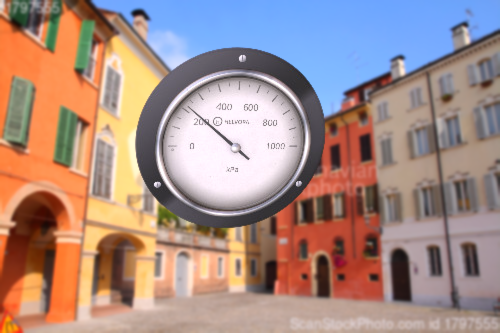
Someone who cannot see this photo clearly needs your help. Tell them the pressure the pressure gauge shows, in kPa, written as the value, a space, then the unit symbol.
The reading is 225 kPa
